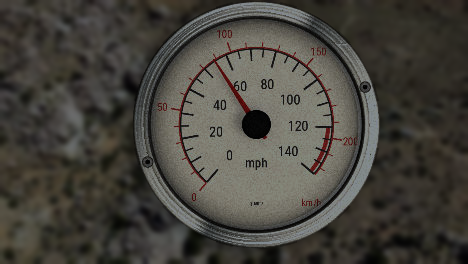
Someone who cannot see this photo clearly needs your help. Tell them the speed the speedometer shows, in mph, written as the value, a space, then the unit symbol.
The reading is 55 mph
